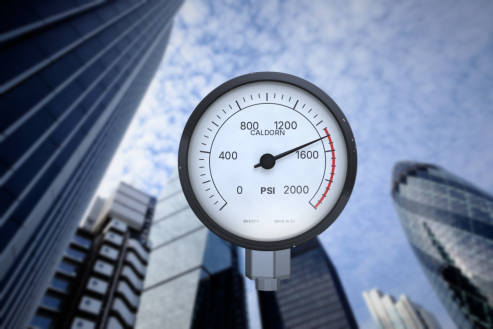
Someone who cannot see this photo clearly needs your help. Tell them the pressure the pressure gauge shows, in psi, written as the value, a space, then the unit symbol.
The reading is 1500 psi
